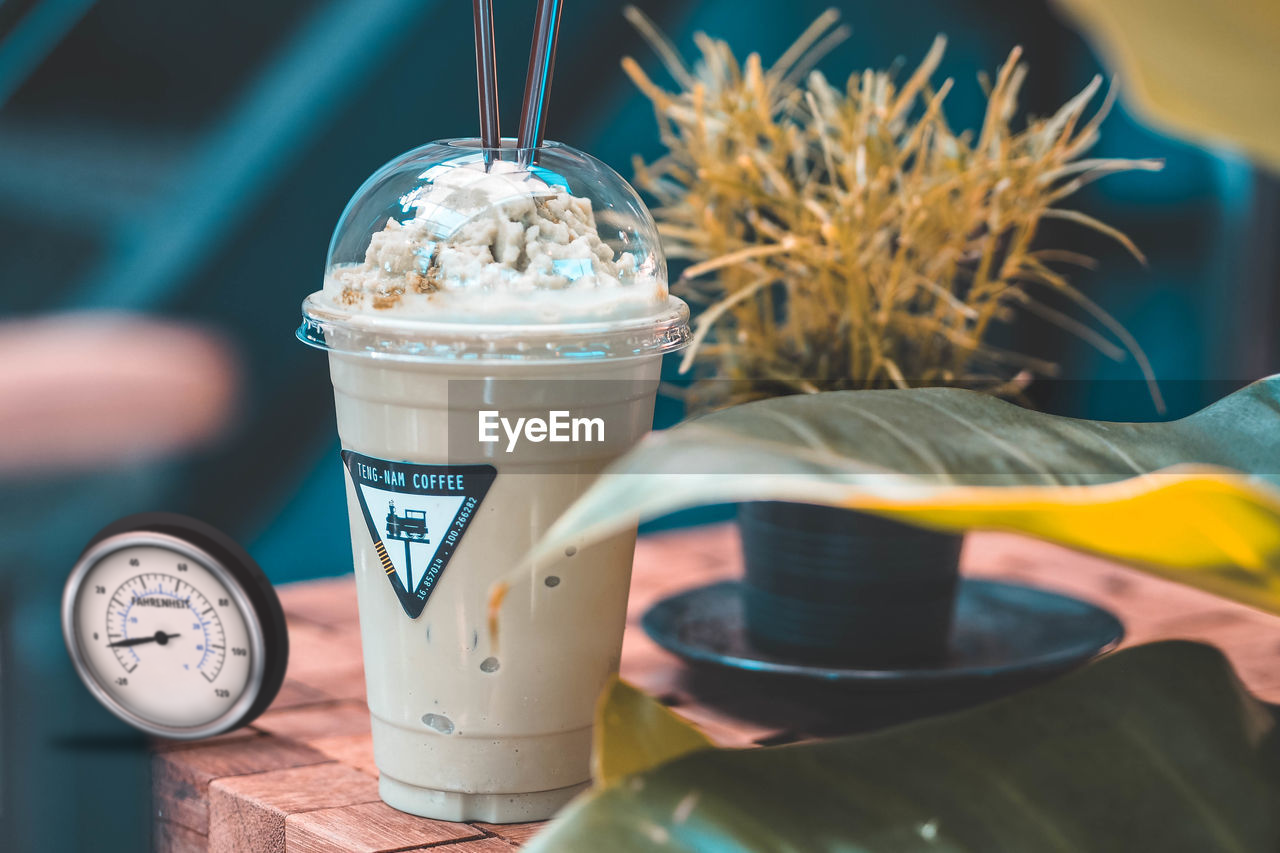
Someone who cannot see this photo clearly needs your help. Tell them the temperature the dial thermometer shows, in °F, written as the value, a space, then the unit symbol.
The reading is -4 °F
